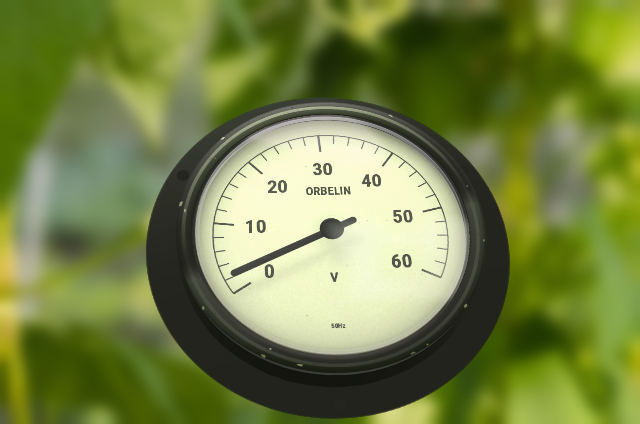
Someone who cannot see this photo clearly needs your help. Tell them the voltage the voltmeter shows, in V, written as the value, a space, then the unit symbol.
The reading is 2 V
